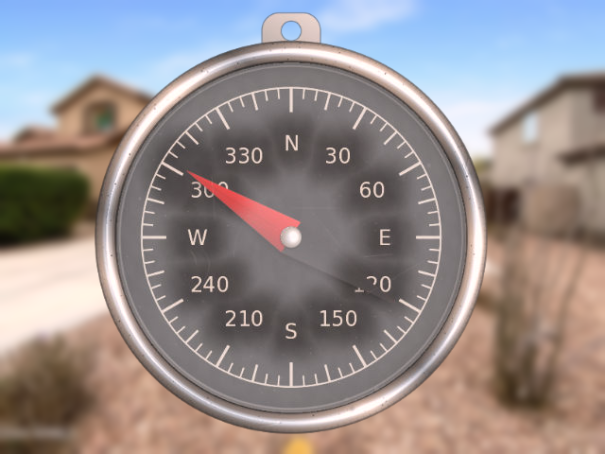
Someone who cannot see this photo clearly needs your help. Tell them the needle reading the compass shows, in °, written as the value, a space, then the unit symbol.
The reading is 302.5 °
